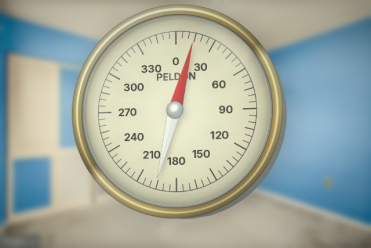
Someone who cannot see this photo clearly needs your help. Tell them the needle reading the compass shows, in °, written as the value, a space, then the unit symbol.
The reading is 15 °
